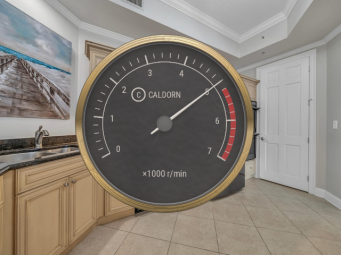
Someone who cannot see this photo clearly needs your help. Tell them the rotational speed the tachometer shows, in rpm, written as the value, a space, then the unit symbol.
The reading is 5000 rpm
